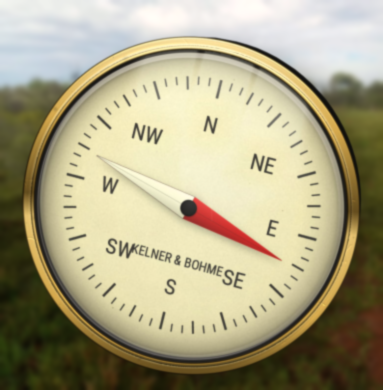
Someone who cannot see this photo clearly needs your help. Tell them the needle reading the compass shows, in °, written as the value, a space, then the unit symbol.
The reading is 105 °
